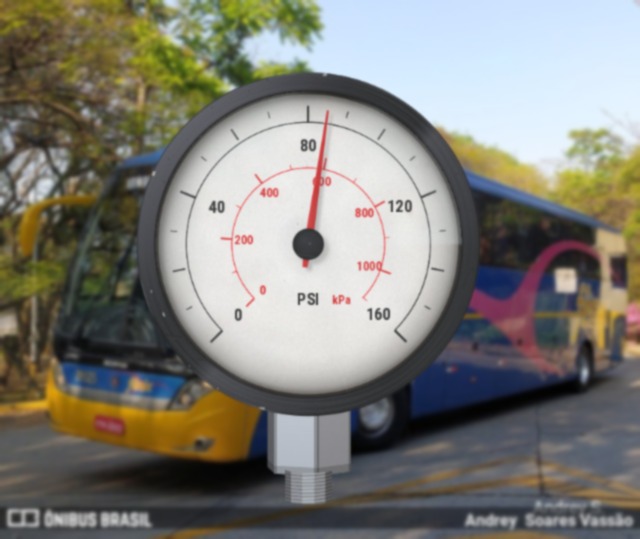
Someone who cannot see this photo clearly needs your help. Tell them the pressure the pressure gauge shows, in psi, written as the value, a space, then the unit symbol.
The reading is 85 psi
